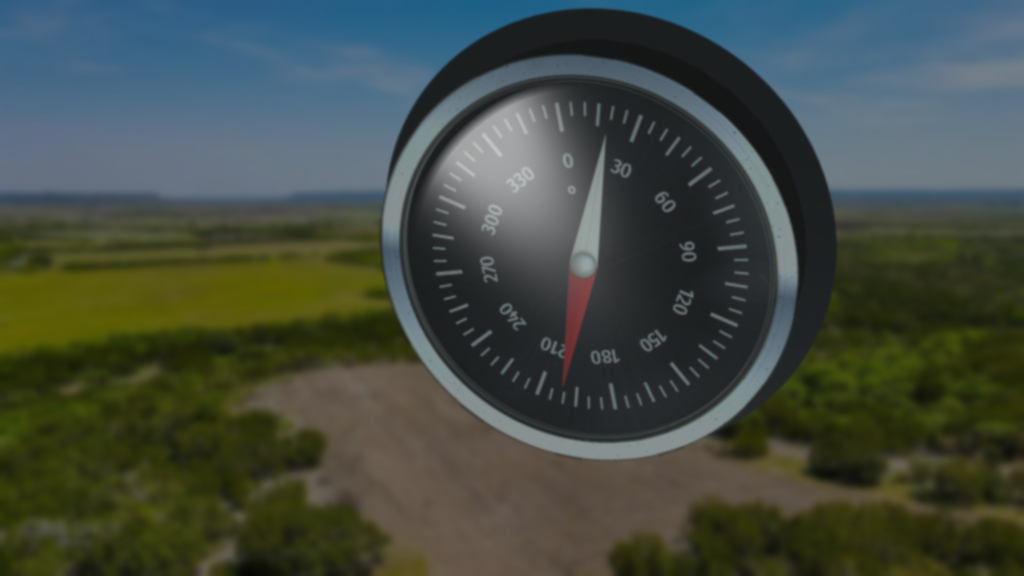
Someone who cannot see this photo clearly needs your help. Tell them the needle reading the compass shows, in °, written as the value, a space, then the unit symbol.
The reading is 200 °
